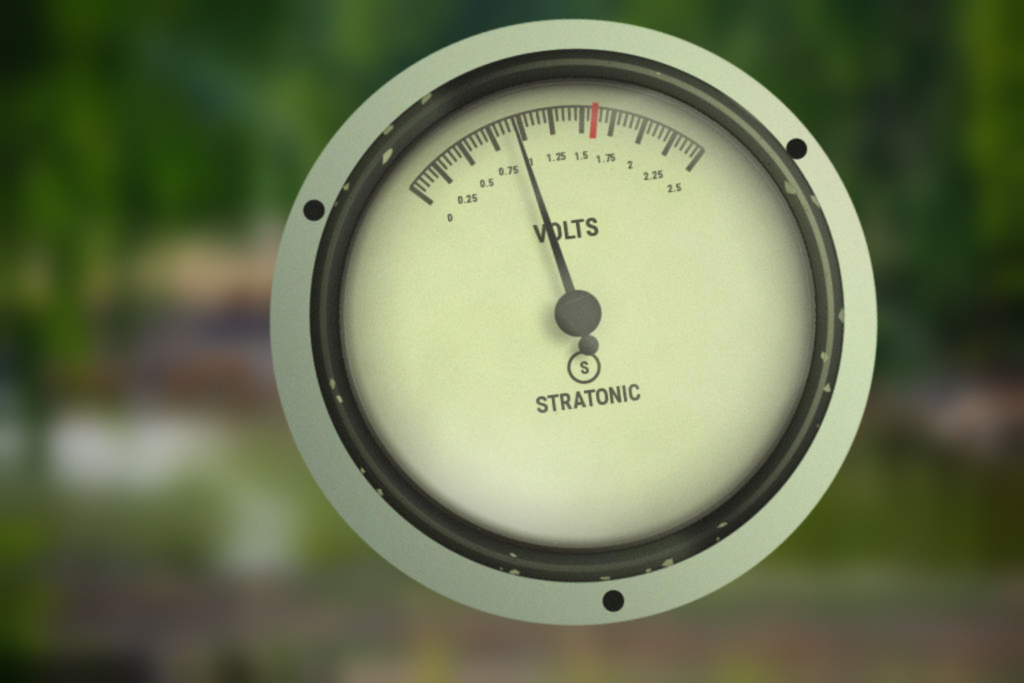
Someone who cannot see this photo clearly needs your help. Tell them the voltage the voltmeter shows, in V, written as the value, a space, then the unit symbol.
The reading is 0.95 V
